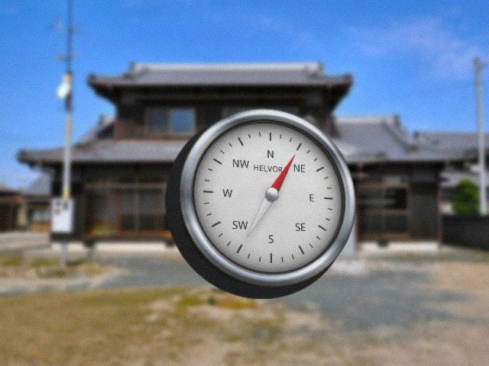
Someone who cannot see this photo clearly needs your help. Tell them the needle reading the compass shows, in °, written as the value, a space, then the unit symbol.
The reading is 30 °
